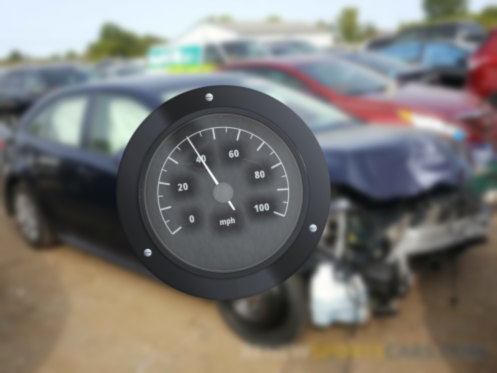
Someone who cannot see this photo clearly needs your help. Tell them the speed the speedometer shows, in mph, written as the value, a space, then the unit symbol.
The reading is 40 mph
